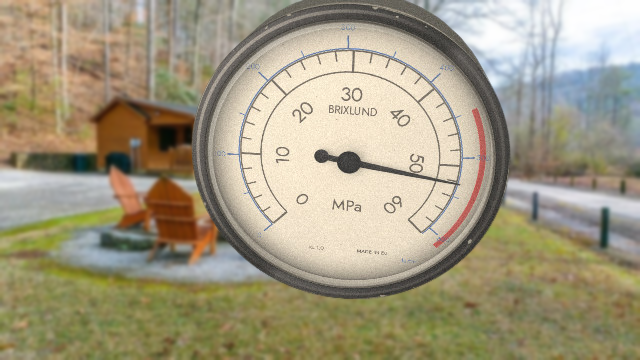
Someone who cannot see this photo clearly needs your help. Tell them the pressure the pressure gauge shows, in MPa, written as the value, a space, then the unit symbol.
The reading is 52 MPa
